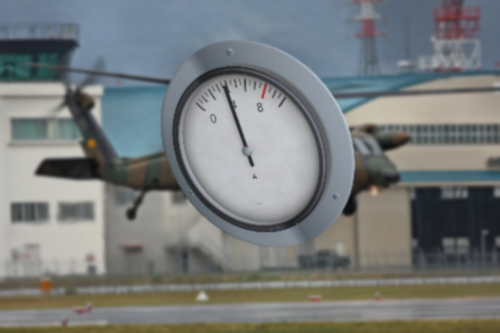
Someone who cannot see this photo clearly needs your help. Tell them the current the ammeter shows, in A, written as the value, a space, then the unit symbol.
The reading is 4 A
